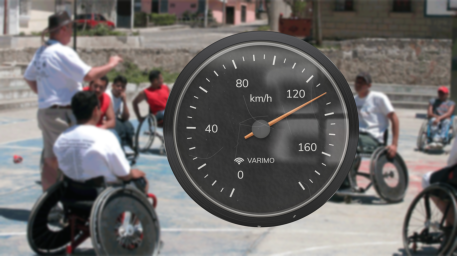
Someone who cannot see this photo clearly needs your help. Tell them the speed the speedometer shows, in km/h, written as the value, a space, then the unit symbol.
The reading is 130 km/h
